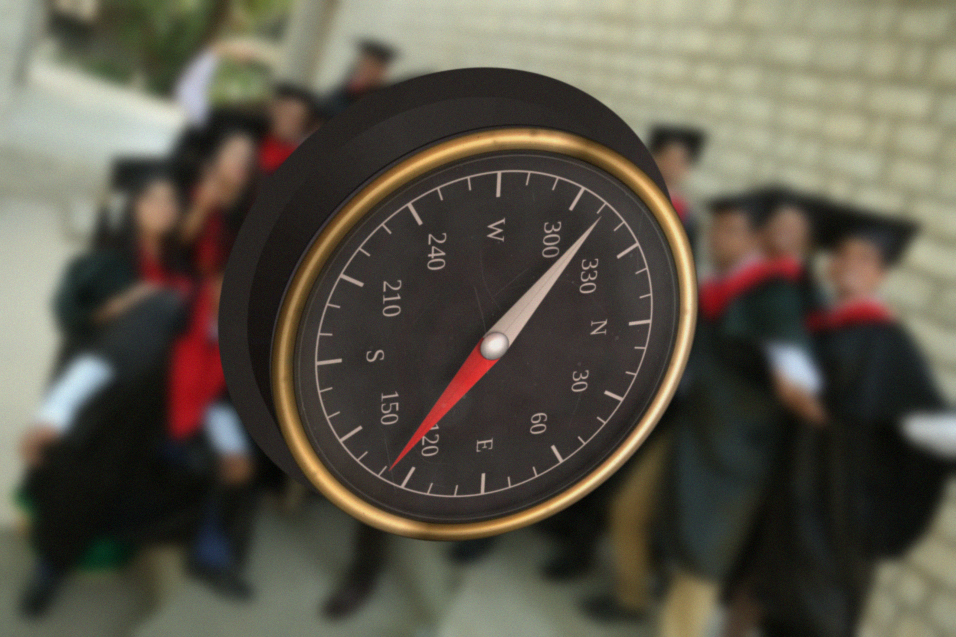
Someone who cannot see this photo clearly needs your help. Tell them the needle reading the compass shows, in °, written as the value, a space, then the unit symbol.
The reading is 130 °
